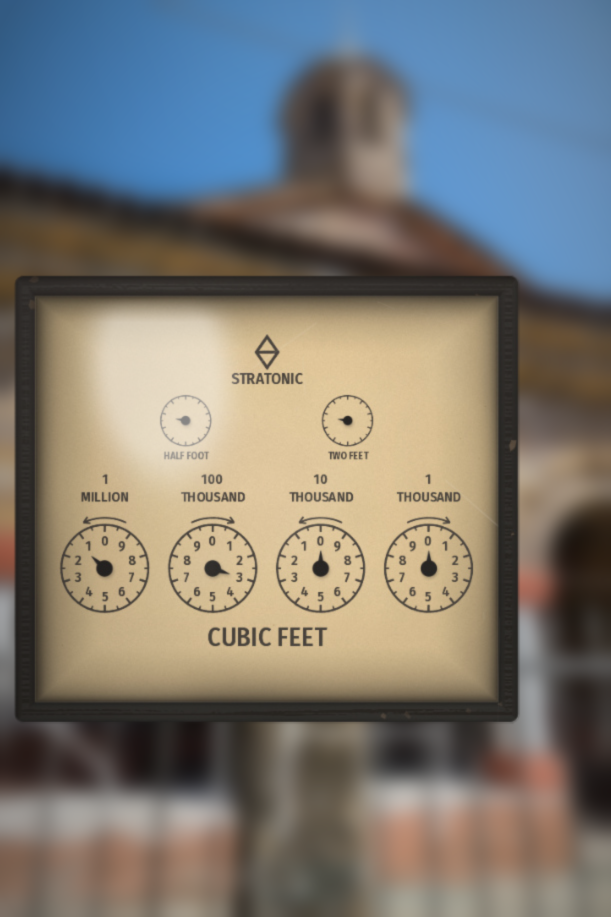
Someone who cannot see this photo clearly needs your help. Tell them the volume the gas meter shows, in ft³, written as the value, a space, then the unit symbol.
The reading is 130000 ft³
